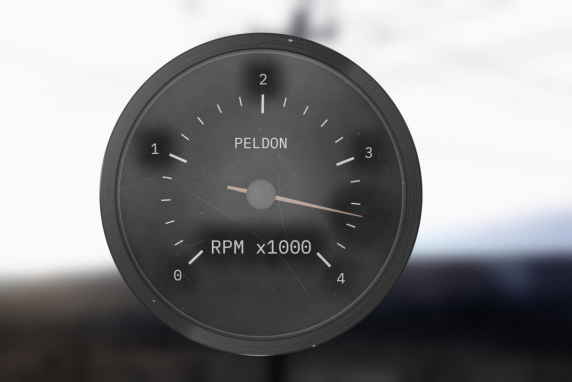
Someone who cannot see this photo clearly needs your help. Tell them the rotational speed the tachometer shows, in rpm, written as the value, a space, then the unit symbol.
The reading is 3500 rpm
